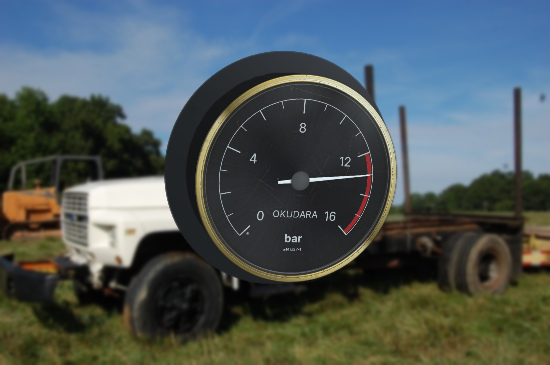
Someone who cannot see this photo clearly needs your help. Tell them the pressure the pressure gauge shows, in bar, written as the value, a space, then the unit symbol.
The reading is 13 bar
